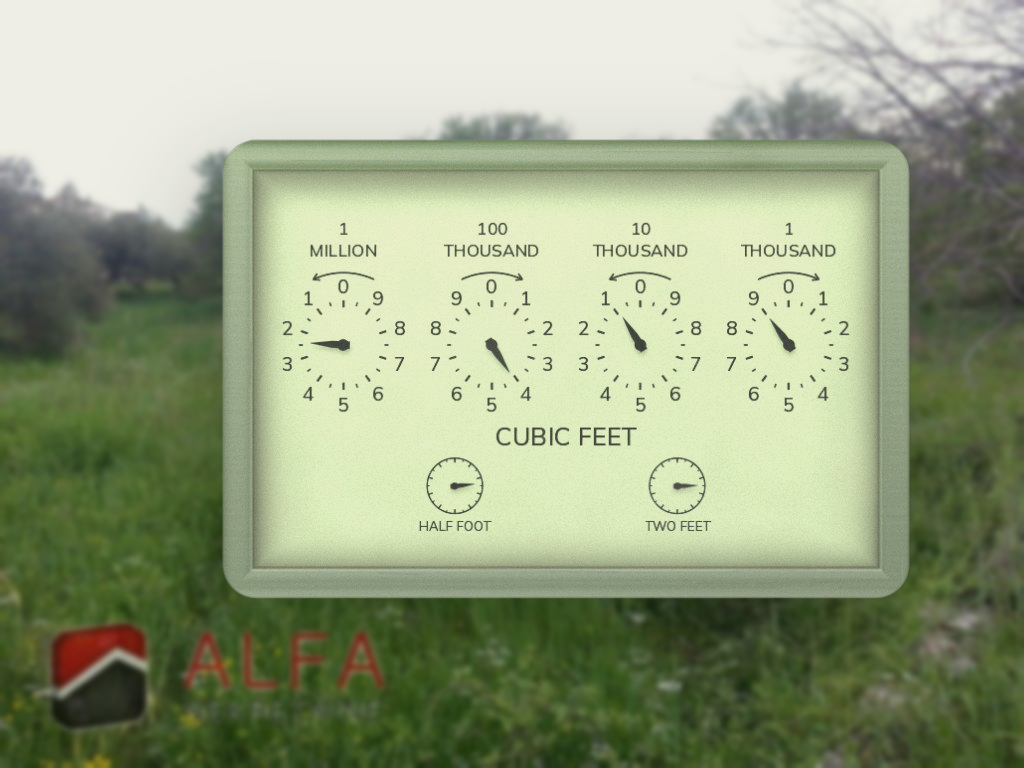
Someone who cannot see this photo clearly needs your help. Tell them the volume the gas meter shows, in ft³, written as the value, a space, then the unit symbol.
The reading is 240900 ft³
